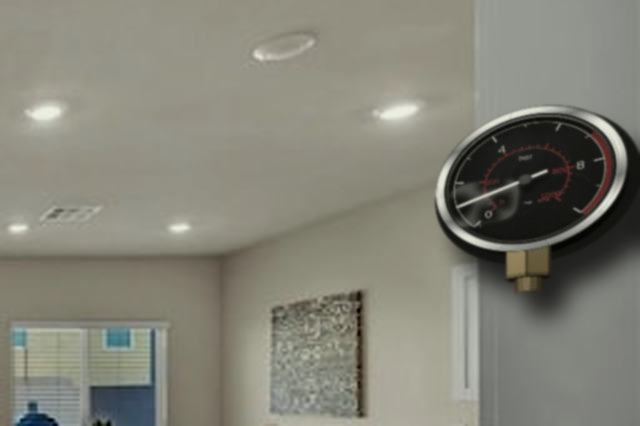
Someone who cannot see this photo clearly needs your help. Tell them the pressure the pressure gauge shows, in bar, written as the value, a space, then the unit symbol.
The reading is 1 bar
